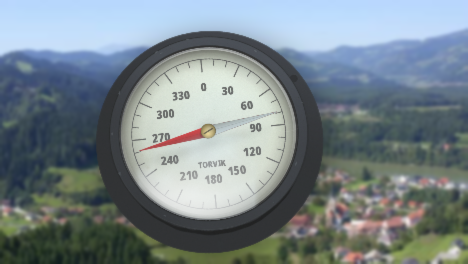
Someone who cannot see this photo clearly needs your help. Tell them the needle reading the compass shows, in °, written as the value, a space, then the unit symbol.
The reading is 260 °
